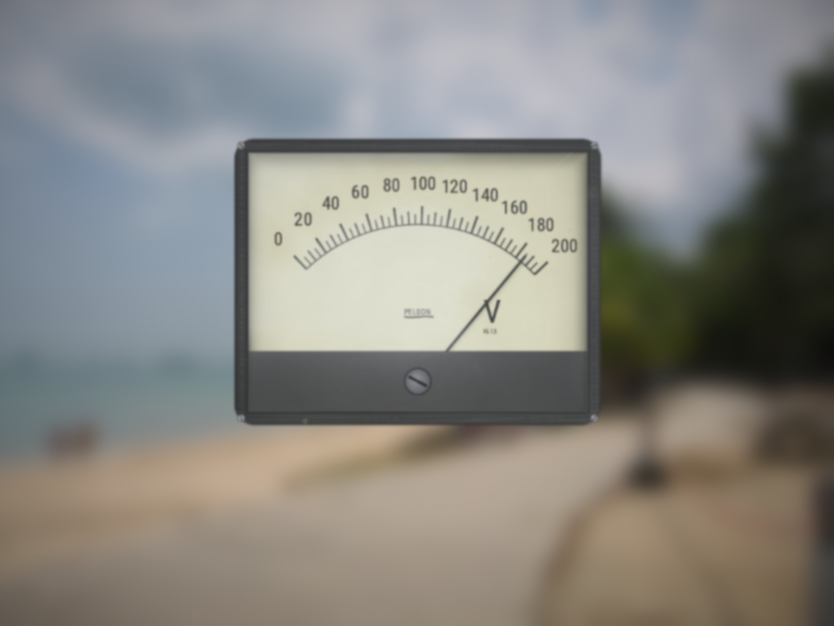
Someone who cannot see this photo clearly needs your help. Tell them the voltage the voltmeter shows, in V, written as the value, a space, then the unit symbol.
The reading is 185 V
